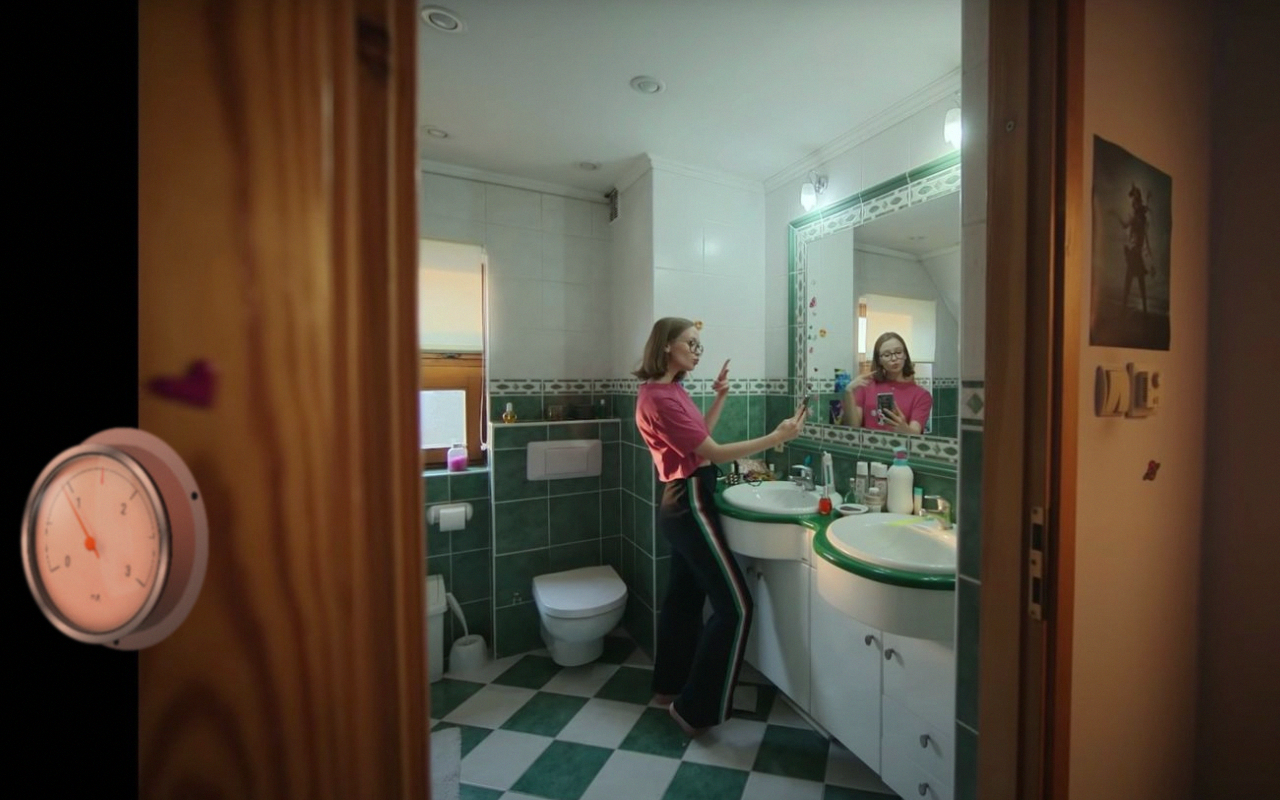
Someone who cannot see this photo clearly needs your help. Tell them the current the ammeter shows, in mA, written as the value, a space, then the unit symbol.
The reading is 1 mA
